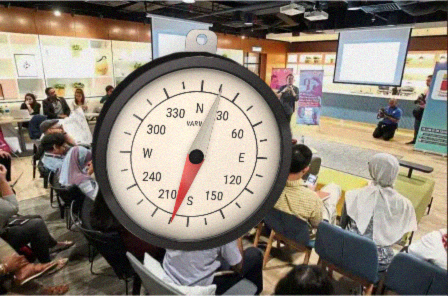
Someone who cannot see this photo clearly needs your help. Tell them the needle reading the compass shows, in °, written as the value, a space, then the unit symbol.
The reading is 195 °
